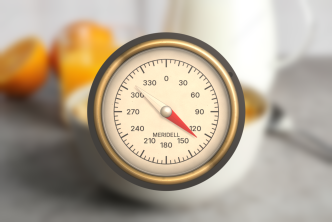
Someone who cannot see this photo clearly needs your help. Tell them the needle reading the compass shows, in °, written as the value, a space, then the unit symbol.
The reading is 130 °
